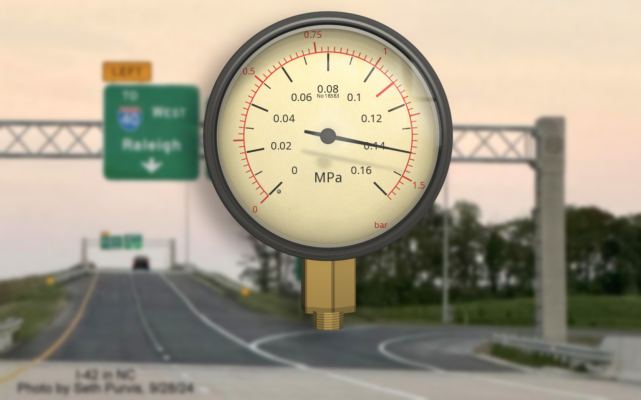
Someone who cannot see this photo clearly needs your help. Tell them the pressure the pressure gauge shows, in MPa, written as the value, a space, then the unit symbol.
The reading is 0.14 MPa
